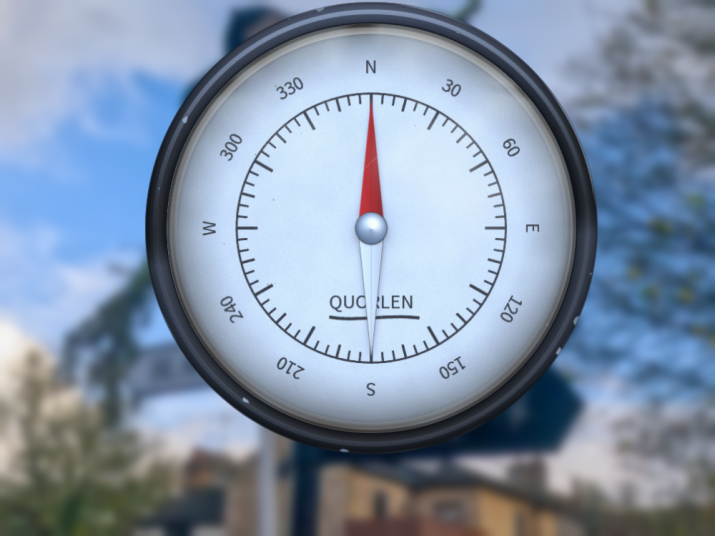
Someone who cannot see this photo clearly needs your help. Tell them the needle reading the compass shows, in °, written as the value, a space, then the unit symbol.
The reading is 0 °
